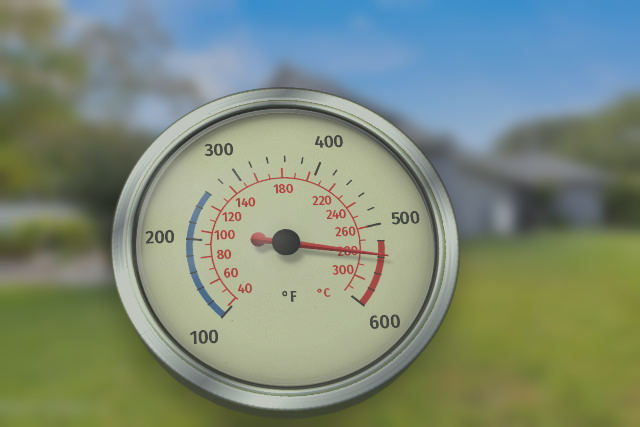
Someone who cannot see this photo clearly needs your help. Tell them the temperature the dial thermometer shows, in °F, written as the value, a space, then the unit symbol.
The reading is 540 °F
